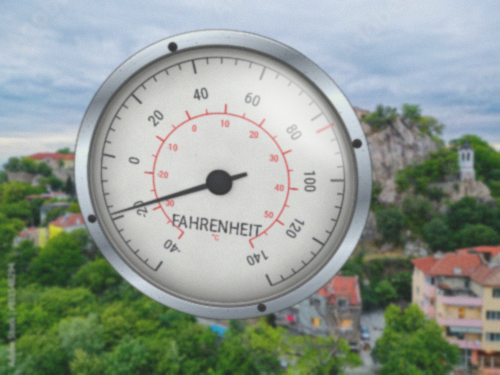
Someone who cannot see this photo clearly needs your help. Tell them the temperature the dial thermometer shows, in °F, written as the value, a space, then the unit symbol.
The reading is -18 °F
